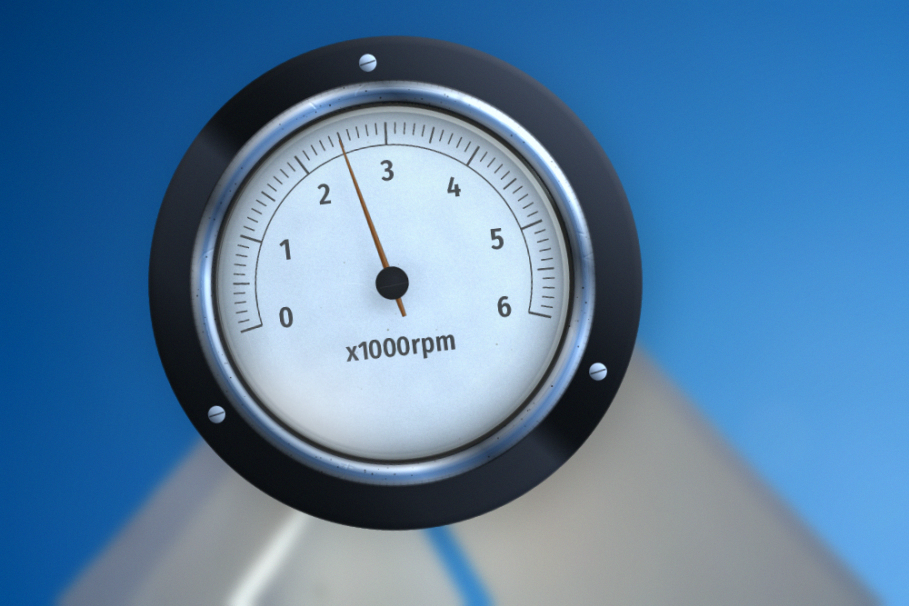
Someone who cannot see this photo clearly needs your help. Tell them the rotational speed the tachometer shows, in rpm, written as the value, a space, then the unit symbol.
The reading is 2500 rpm
